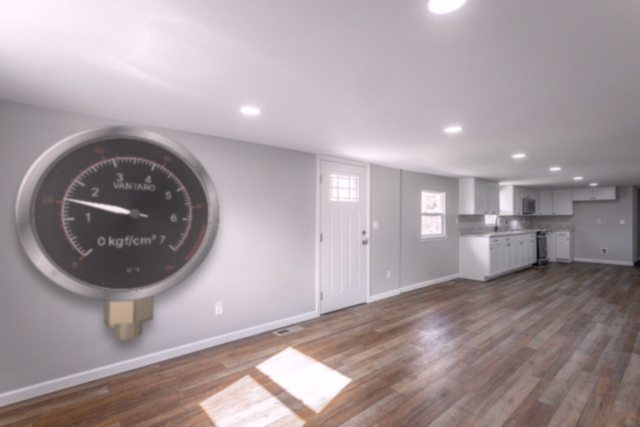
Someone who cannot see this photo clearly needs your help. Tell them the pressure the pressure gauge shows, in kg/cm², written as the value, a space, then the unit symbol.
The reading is 1.5 kg/cm²
